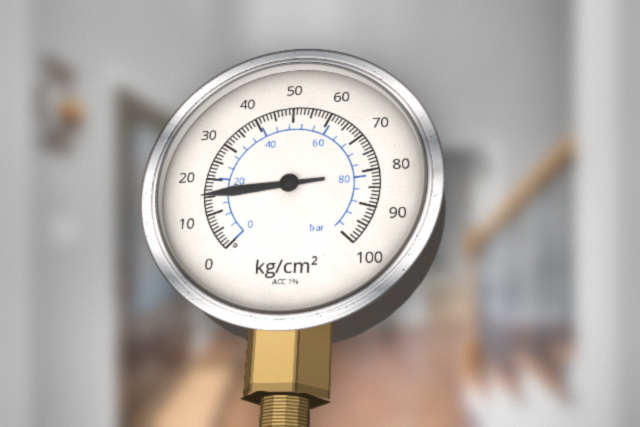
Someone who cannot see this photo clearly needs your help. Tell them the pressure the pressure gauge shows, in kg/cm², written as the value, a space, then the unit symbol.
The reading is 15 kg/cm²
